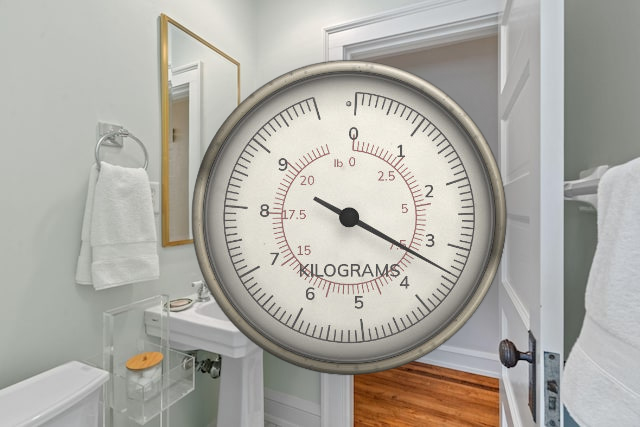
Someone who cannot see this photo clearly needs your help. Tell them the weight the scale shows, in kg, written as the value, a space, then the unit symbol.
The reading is 3.4 kg
